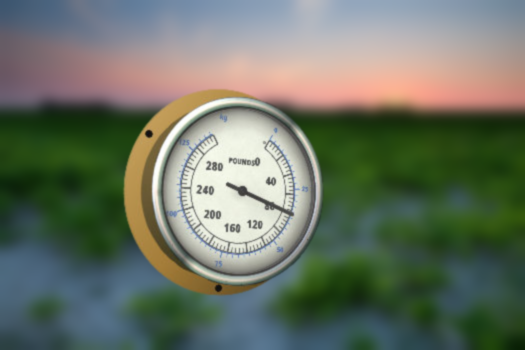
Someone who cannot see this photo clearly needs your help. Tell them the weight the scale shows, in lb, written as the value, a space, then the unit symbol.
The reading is 80 lb
